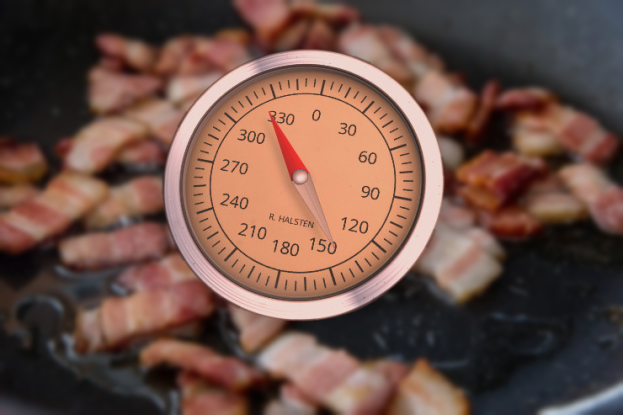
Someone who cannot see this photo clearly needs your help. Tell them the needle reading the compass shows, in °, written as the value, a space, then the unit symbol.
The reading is 322.5 °
